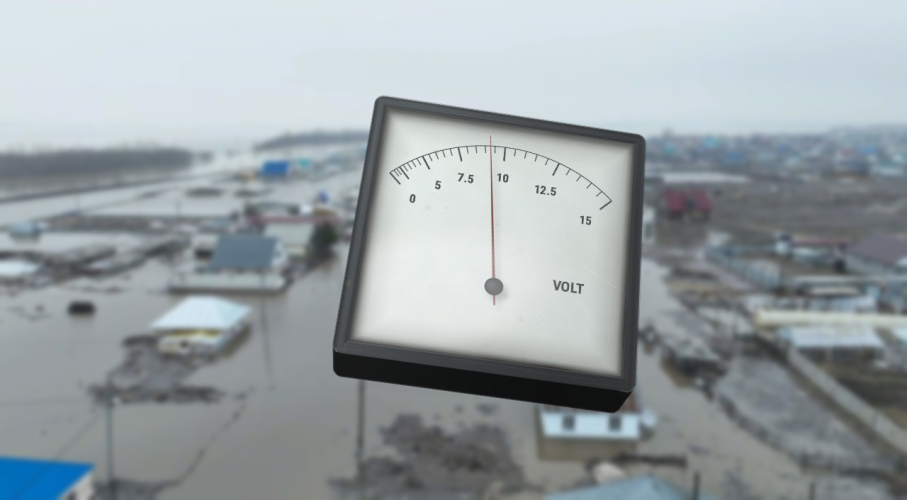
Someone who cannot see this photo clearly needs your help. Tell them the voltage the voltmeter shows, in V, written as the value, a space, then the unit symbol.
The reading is 9.25 V
